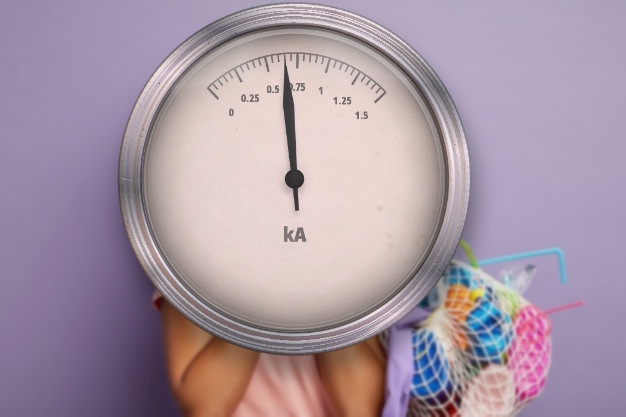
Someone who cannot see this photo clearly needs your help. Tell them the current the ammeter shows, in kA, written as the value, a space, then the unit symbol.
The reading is 0.65 kA
